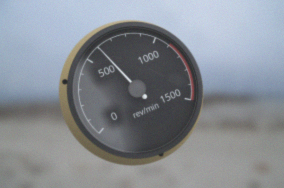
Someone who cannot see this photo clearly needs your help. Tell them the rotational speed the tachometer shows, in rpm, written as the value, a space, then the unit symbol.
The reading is 600 rpm
